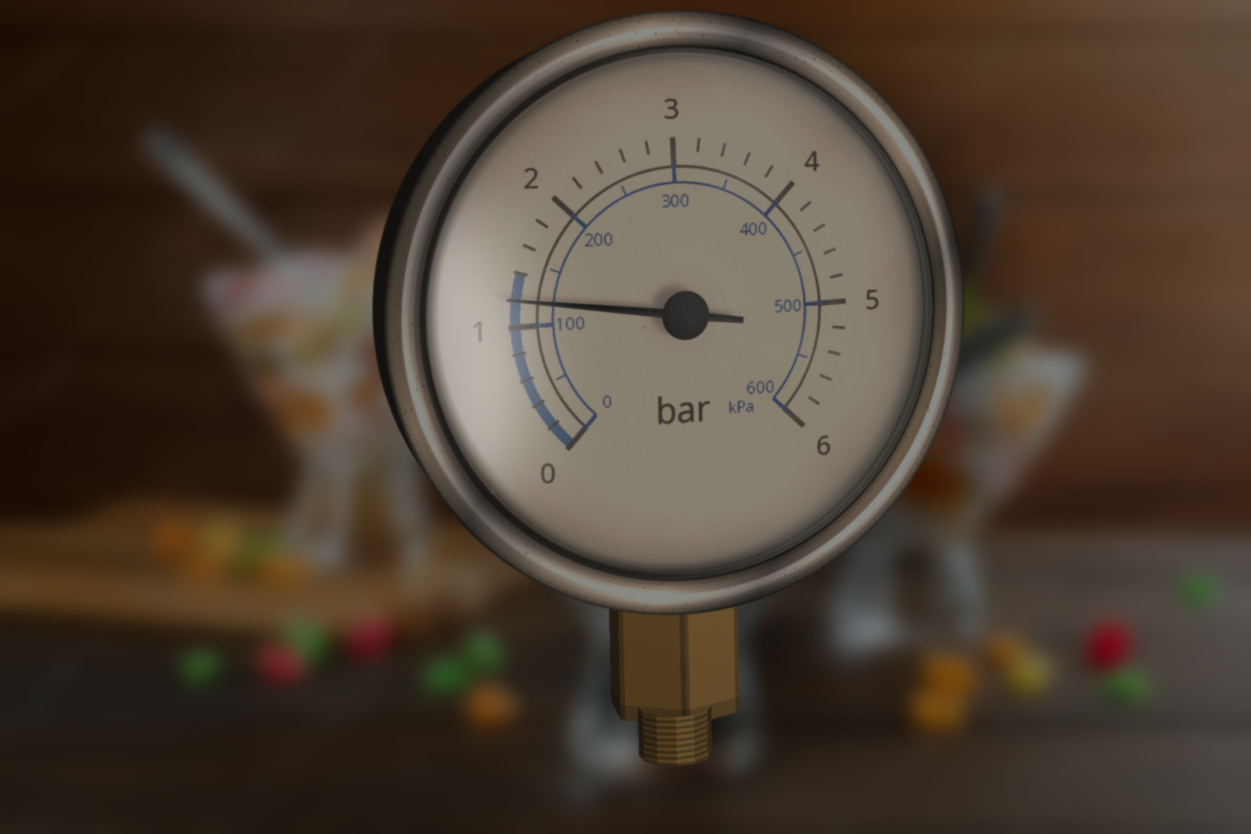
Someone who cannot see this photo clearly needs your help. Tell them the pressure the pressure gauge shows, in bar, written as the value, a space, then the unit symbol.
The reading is 1.2 bar
